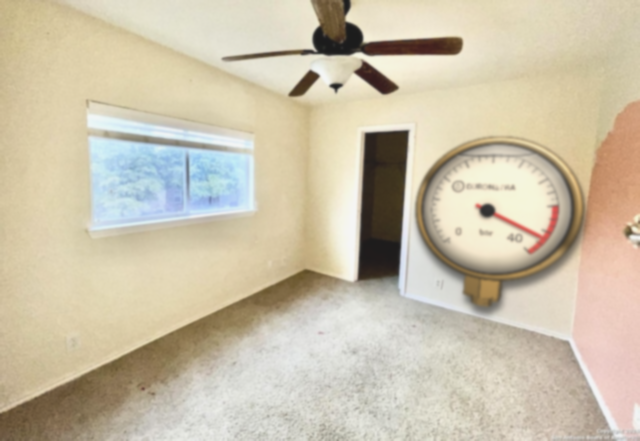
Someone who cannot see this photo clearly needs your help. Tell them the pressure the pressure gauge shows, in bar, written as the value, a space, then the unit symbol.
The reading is 37 bar
